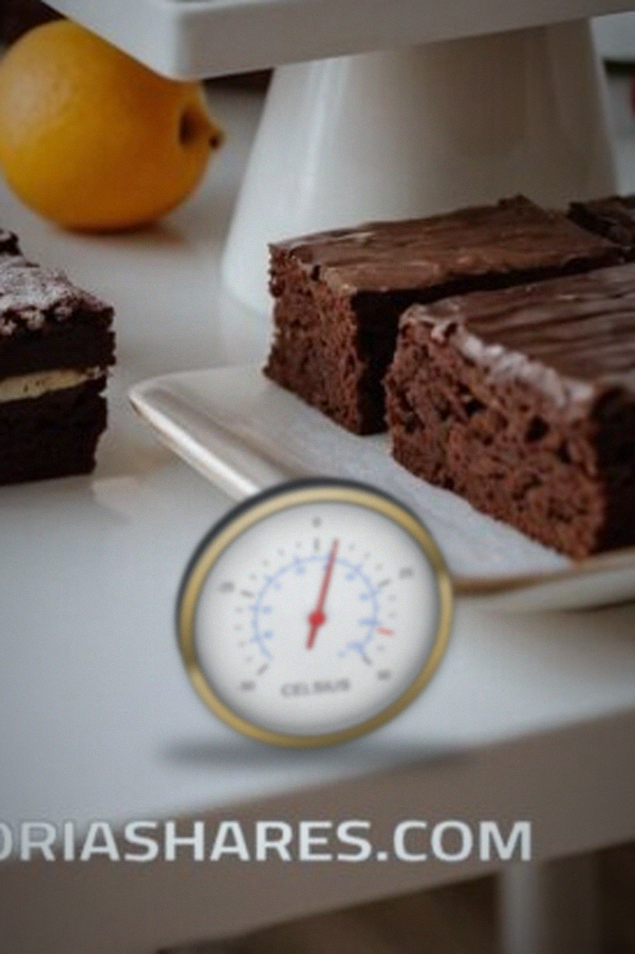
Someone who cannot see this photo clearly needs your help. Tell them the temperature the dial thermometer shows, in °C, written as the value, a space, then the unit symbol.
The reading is 5 °C
